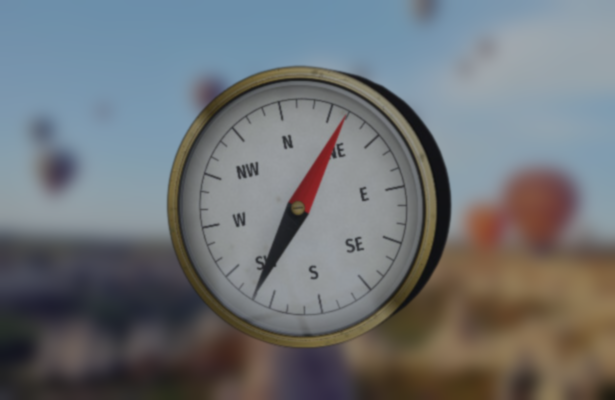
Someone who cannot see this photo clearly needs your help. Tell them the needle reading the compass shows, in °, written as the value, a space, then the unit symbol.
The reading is 40 °
